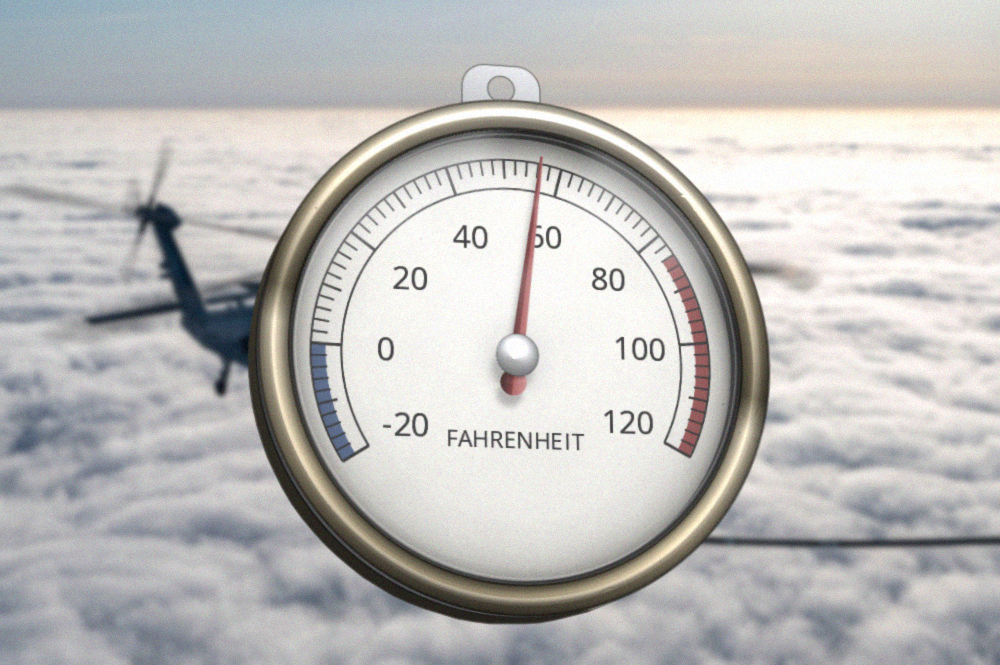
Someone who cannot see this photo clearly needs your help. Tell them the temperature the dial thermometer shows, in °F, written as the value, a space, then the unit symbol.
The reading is 56 °F
